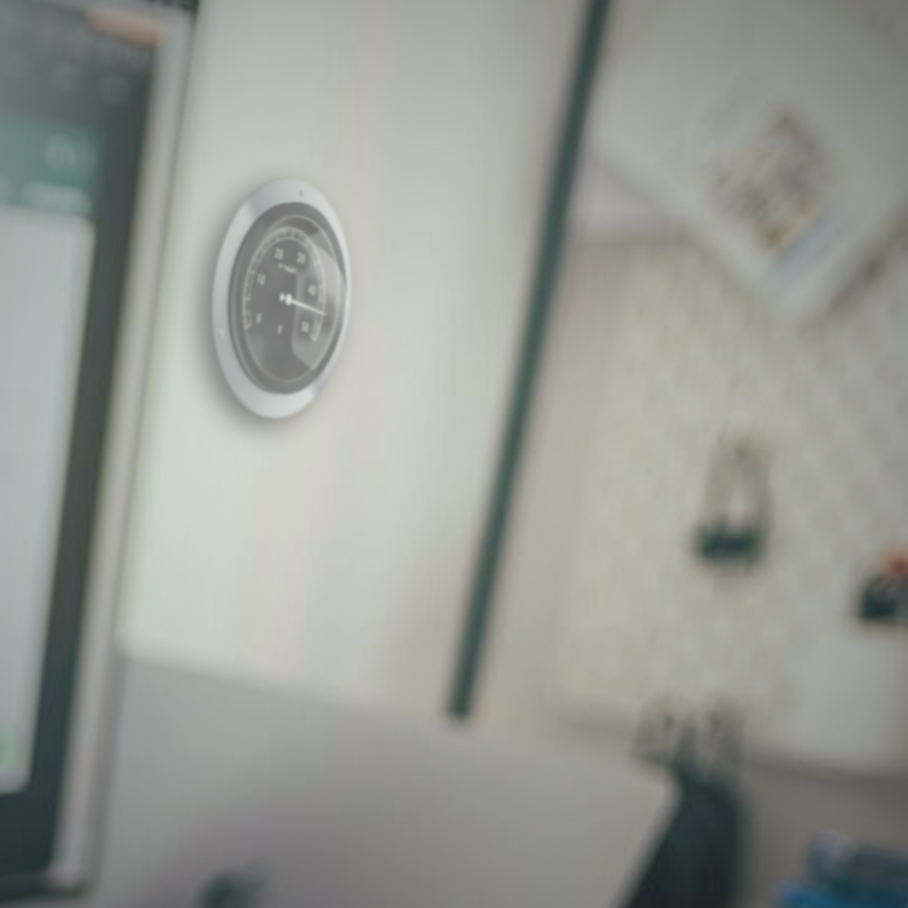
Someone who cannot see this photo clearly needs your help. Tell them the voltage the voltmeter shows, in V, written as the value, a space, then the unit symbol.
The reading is 45 V
